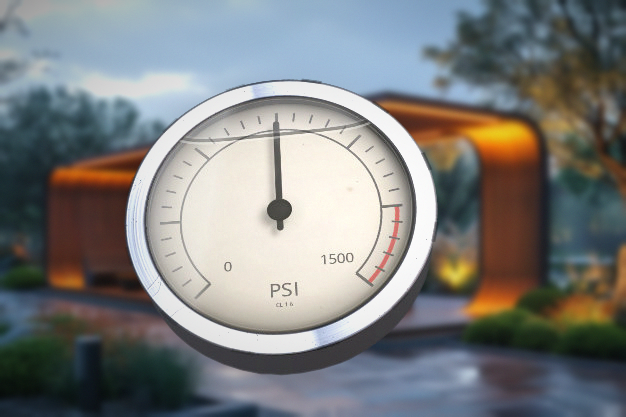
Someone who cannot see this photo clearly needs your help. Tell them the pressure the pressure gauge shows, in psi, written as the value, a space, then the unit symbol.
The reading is 750 psi
